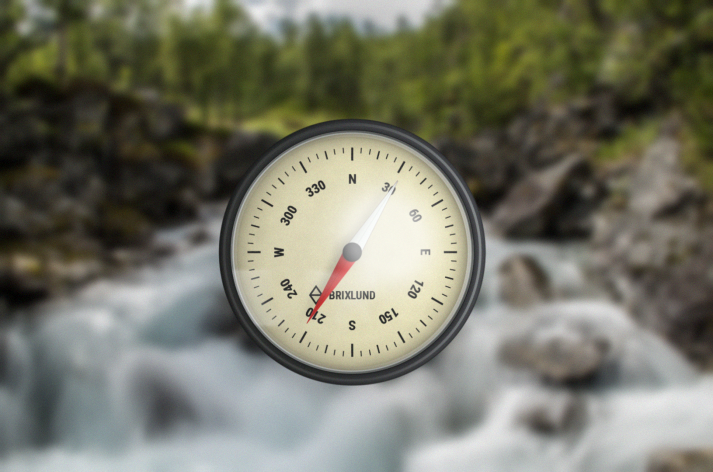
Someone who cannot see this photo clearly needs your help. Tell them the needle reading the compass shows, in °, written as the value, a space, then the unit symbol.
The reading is 212.5 °
